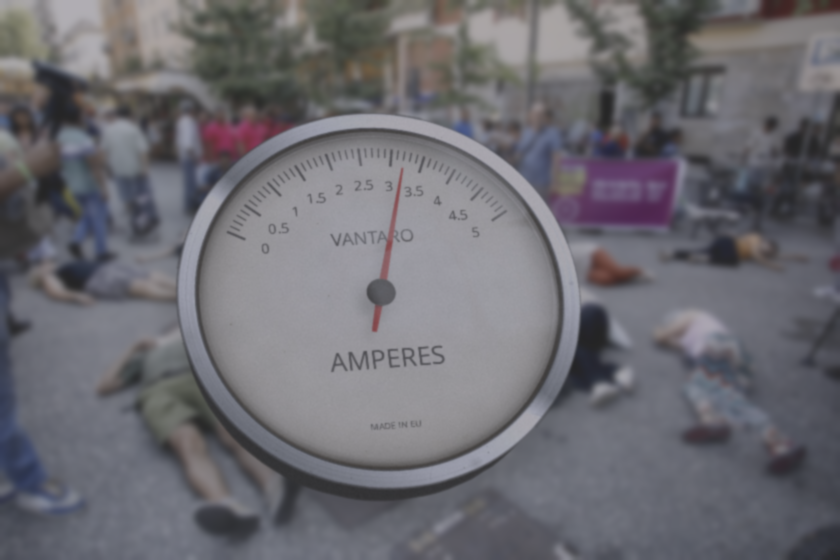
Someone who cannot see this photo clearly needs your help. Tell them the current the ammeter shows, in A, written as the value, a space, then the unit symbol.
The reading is 3.2 A
